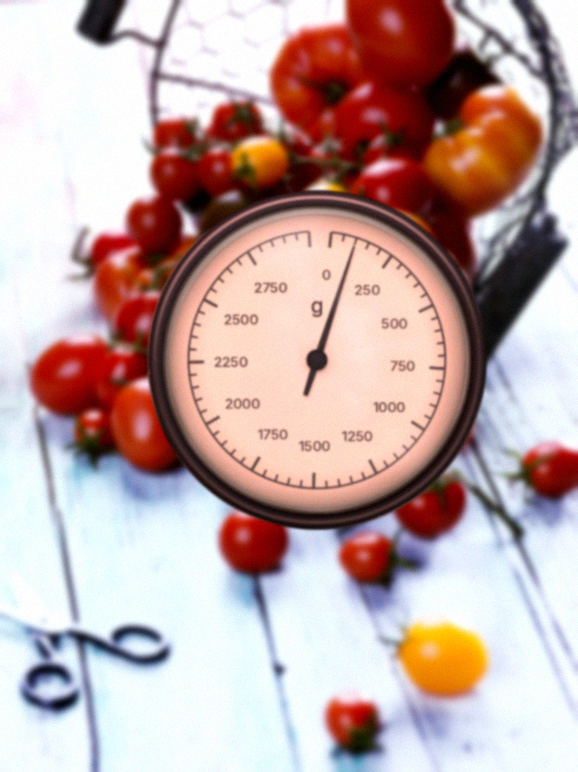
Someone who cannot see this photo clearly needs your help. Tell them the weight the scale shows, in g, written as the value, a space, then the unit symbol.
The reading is 100 g
